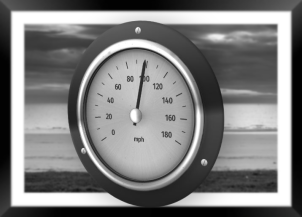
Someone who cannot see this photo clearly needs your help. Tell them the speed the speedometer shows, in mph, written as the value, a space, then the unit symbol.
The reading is 100 mph
